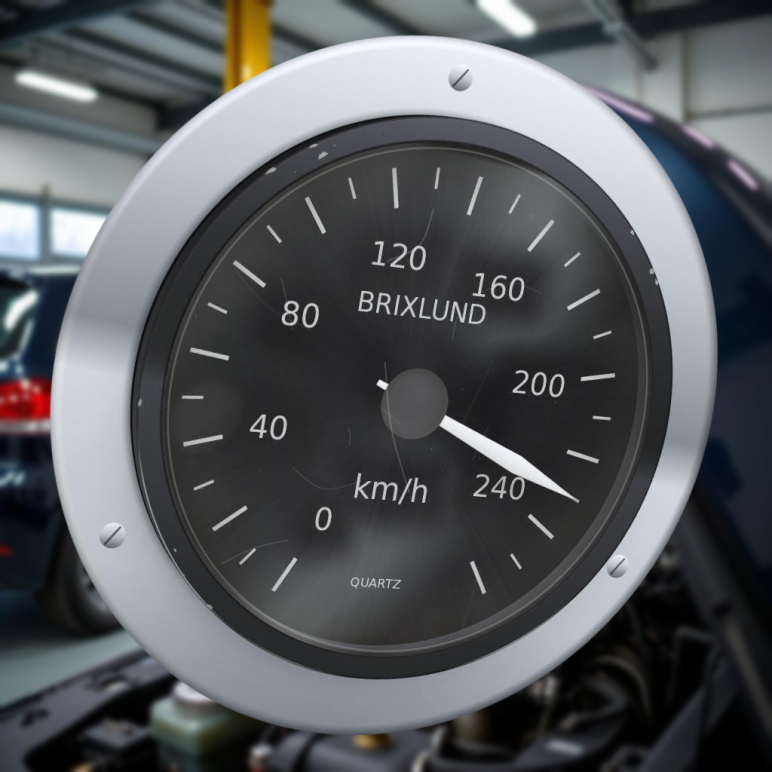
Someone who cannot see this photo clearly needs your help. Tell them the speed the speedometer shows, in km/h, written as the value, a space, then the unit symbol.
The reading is 230 km/h
